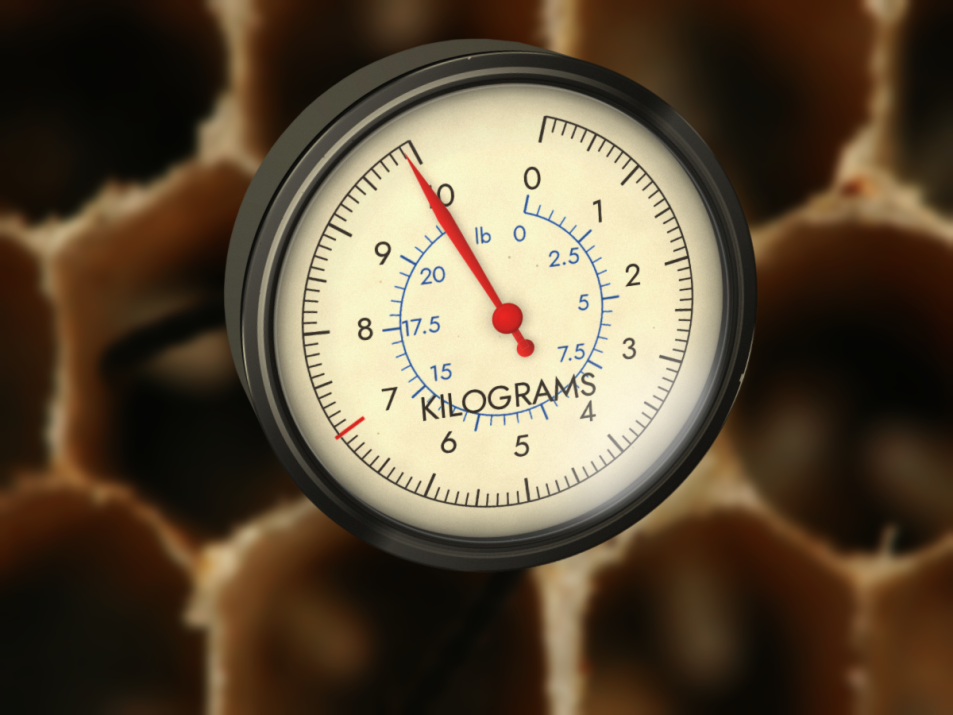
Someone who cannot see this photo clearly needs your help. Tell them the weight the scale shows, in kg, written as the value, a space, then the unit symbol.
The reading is 9.9 kg
